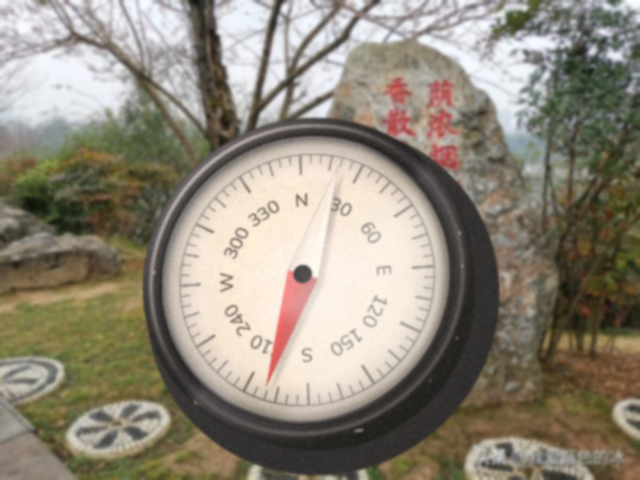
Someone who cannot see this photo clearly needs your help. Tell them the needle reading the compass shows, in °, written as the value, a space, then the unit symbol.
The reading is 200 °
